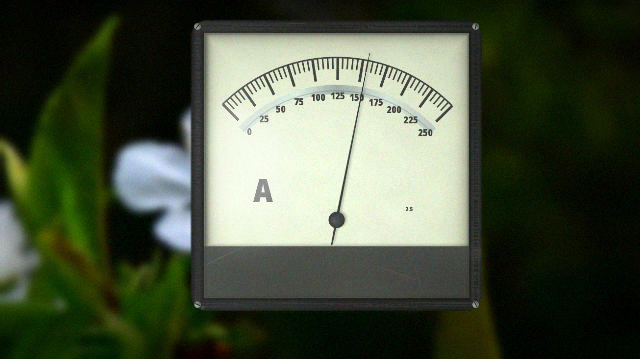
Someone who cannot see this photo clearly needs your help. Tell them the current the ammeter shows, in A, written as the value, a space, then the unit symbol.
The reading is 155 A
